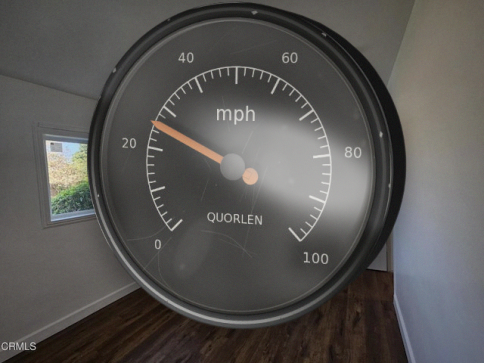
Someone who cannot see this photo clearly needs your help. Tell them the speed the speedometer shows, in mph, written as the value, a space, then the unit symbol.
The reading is 26 mph
